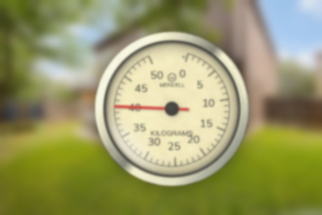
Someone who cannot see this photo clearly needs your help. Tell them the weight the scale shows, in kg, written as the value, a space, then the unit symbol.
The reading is 40 kg
